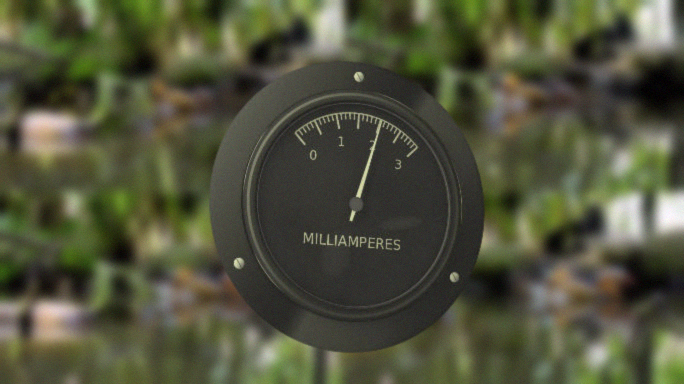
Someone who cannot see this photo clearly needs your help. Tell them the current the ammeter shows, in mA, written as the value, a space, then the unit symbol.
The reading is 2 mA
